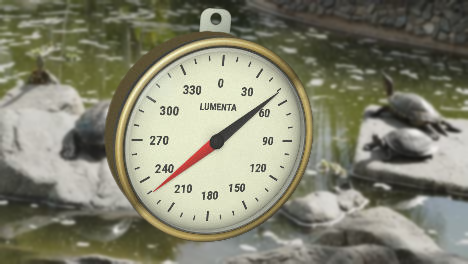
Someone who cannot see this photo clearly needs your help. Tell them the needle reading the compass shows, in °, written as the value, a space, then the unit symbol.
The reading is 230 °
